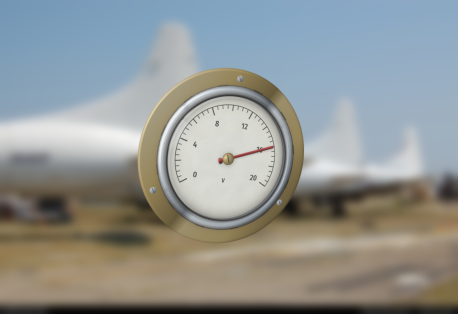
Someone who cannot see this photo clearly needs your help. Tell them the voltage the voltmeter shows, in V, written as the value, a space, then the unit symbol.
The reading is 16 V
